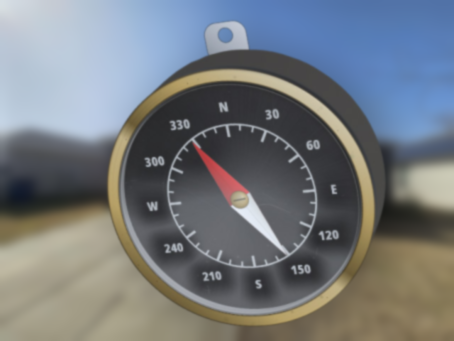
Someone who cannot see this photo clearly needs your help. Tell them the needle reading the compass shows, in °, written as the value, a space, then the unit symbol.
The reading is 330 °
